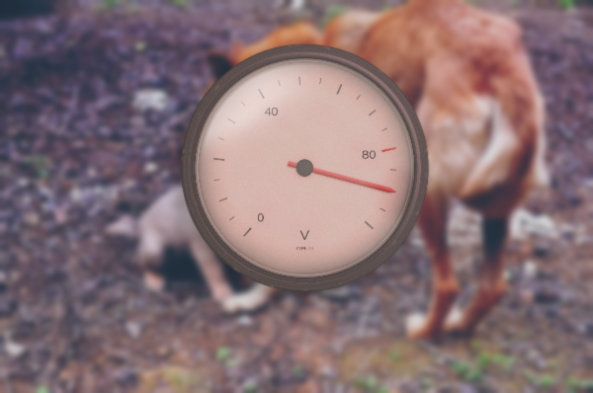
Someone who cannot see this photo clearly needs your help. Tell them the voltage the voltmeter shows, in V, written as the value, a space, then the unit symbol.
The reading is 90 V
